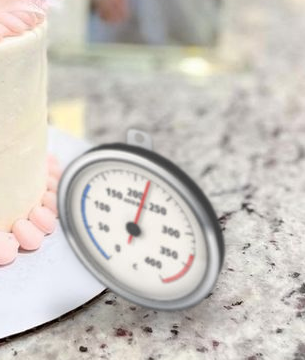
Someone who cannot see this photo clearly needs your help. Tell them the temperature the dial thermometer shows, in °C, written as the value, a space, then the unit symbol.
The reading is 220 °C
